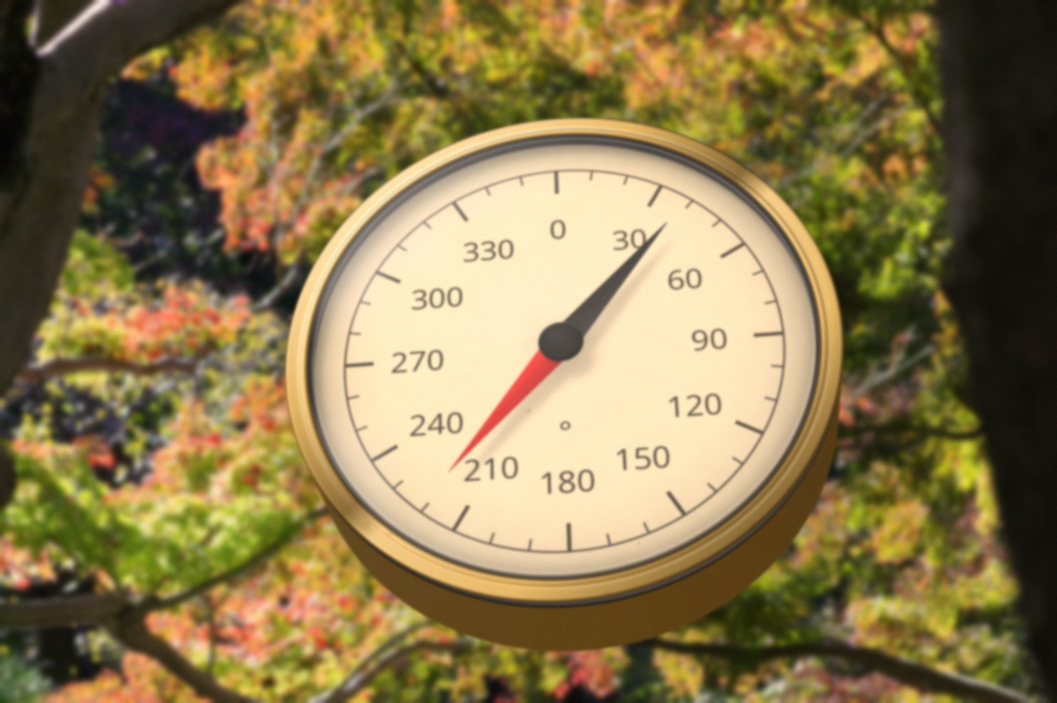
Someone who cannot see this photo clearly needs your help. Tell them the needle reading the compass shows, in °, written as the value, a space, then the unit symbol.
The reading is 220 °
